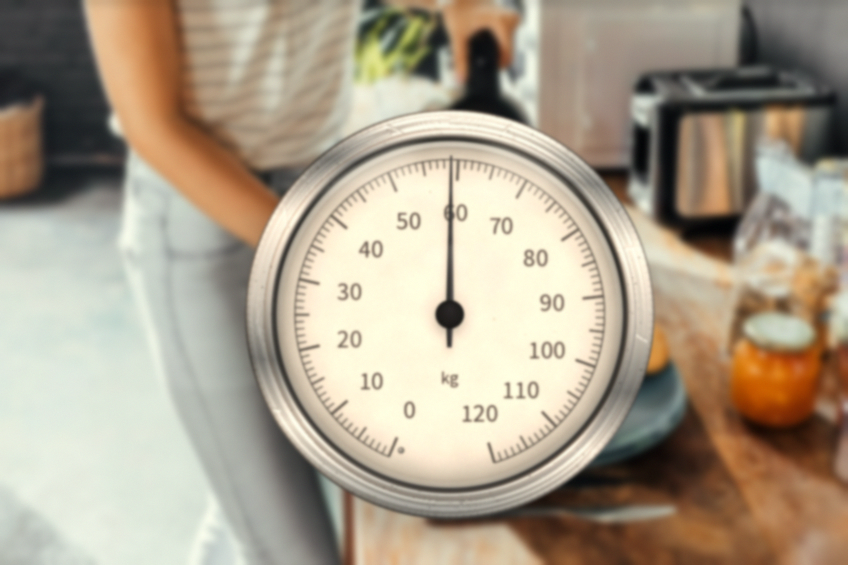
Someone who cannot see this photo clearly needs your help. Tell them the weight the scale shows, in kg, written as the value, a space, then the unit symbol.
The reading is 59 kg
